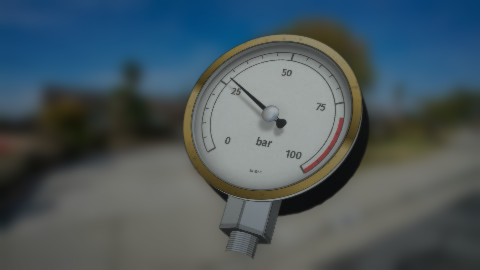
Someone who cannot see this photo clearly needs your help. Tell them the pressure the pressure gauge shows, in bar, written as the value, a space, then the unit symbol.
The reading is 27.5 bar
